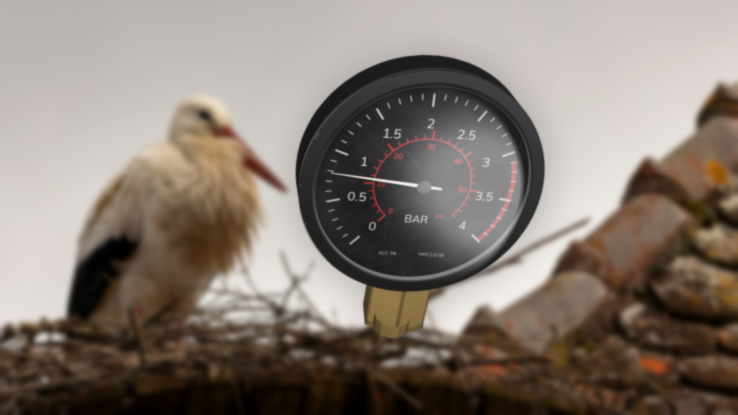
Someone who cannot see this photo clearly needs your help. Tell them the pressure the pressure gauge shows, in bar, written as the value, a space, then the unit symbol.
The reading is 0.8 bar
